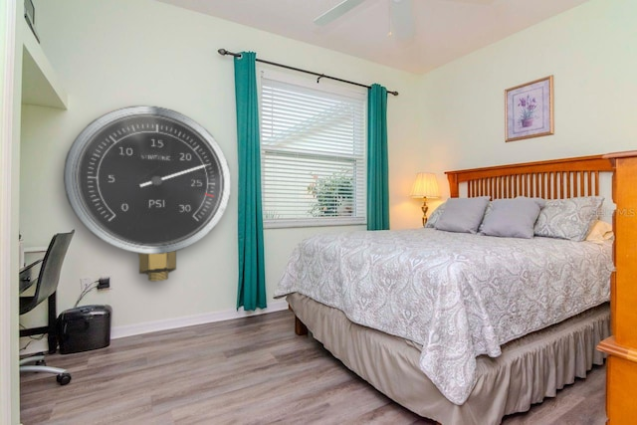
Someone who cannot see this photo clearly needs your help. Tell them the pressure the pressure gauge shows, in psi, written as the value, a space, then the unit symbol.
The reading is 22.5 psi
